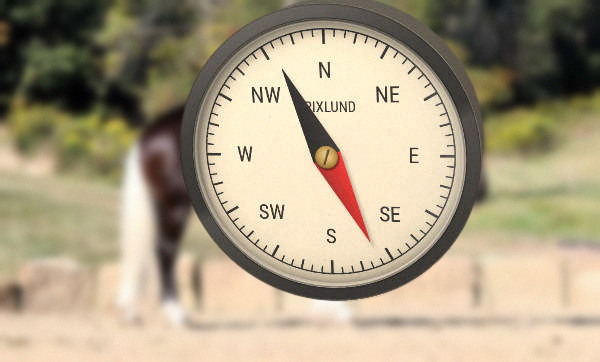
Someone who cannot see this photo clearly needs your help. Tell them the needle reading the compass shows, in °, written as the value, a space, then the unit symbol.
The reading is 155 °
